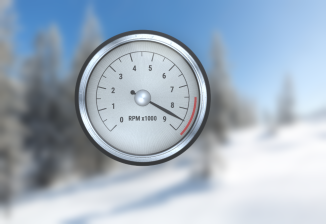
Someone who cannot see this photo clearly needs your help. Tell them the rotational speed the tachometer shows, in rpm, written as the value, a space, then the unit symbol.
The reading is 8500 rpm
